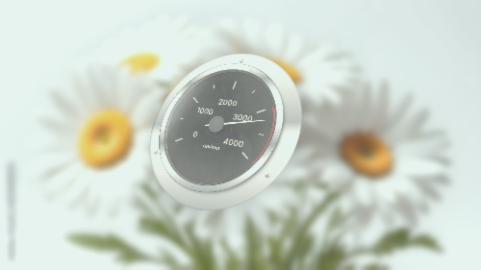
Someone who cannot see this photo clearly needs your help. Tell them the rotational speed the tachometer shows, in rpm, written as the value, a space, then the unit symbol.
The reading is 3250 rpm
